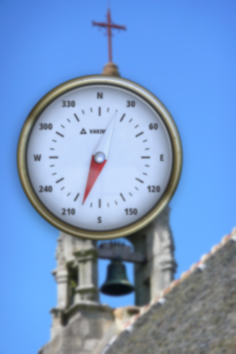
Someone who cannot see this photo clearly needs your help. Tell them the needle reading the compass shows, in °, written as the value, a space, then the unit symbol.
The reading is 200 °
